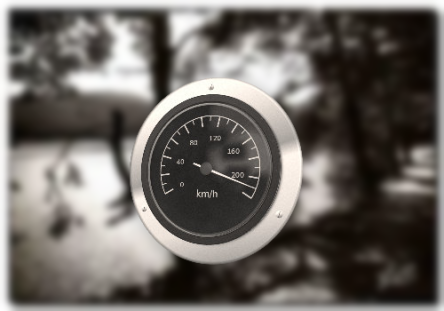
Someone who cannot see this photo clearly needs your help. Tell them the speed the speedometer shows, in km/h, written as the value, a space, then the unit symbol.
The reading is 210 km/h
